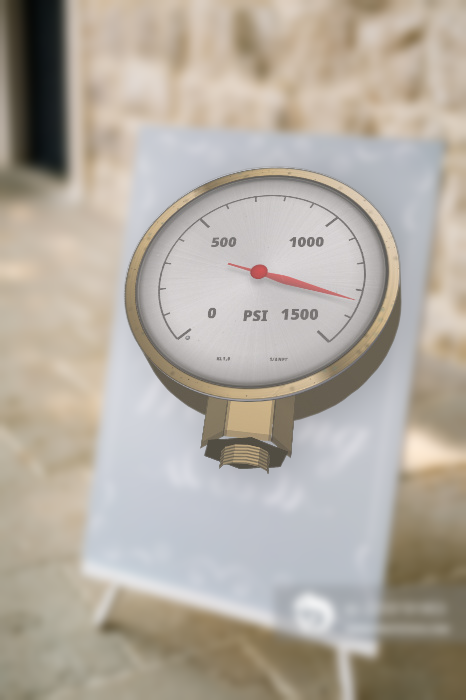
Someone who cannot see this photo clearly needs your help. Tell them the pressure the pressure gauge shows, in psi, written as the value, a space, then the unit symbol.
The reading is 1350 psi
